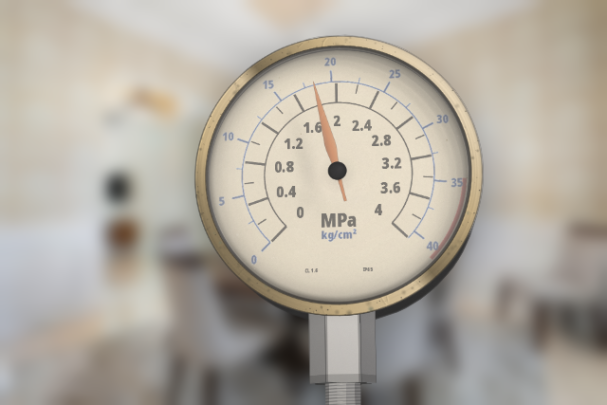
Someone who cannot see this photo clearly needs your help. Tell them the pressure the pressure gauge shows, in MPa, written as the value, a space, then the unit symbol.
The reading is 1.8 MPa
